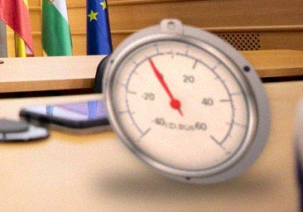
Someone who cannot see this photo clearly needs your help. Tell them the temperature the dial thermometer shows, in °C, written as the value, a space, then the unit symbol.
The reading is 0 °C
